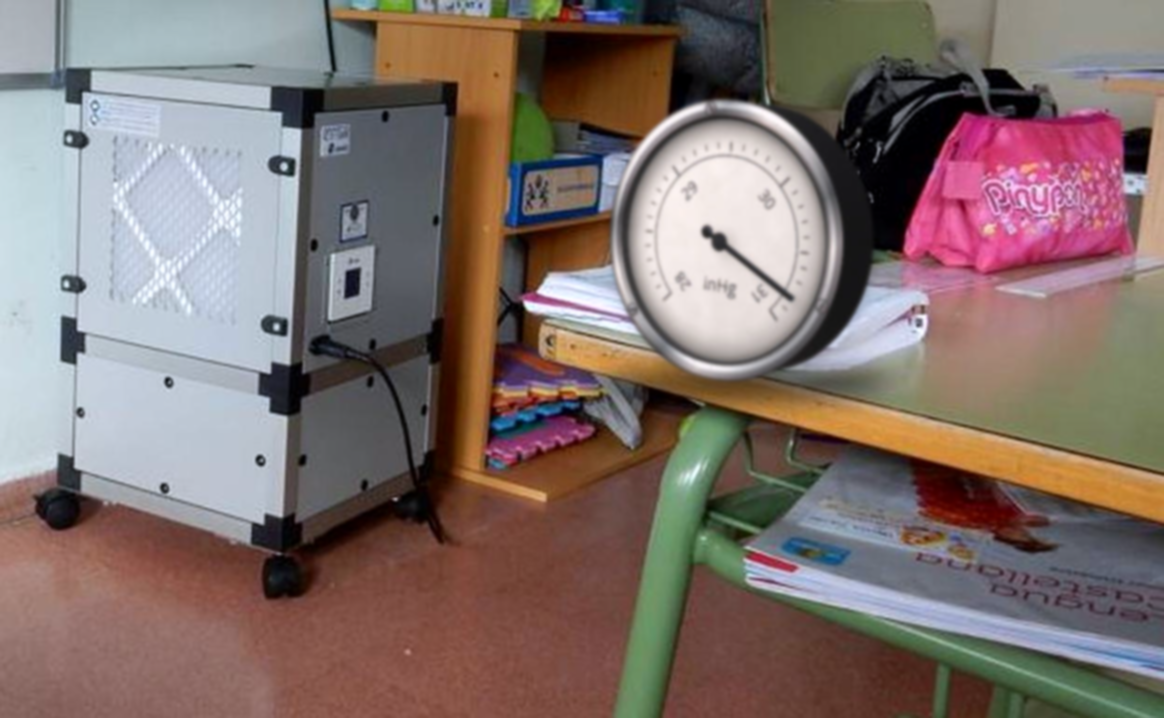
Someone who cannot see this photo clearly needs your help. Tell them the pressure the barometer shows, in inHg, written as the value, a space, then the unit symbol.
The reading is 30.8 inHg
